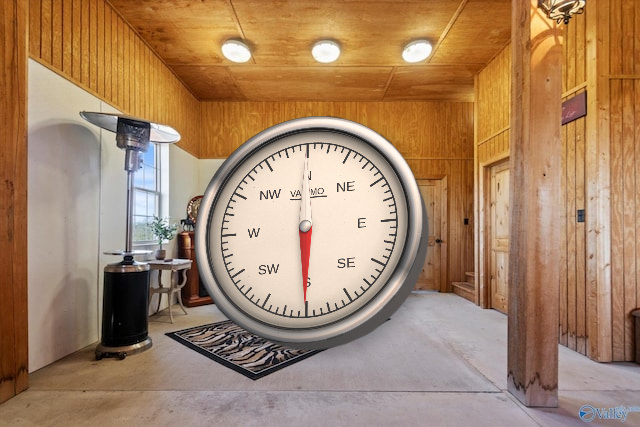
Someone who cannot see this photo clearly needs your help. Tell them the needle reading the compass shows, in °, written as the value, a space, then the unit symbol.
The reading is 180 °
